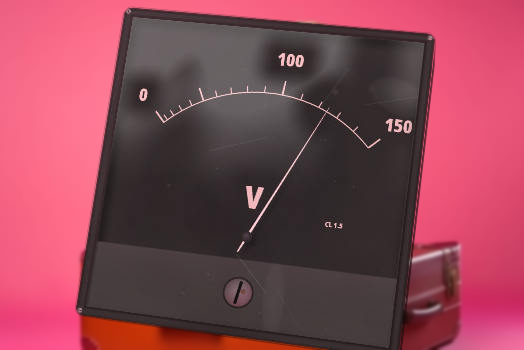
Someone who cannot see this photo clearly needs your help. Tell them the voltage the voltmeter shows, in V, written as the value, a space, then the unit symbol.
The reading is 125 V
